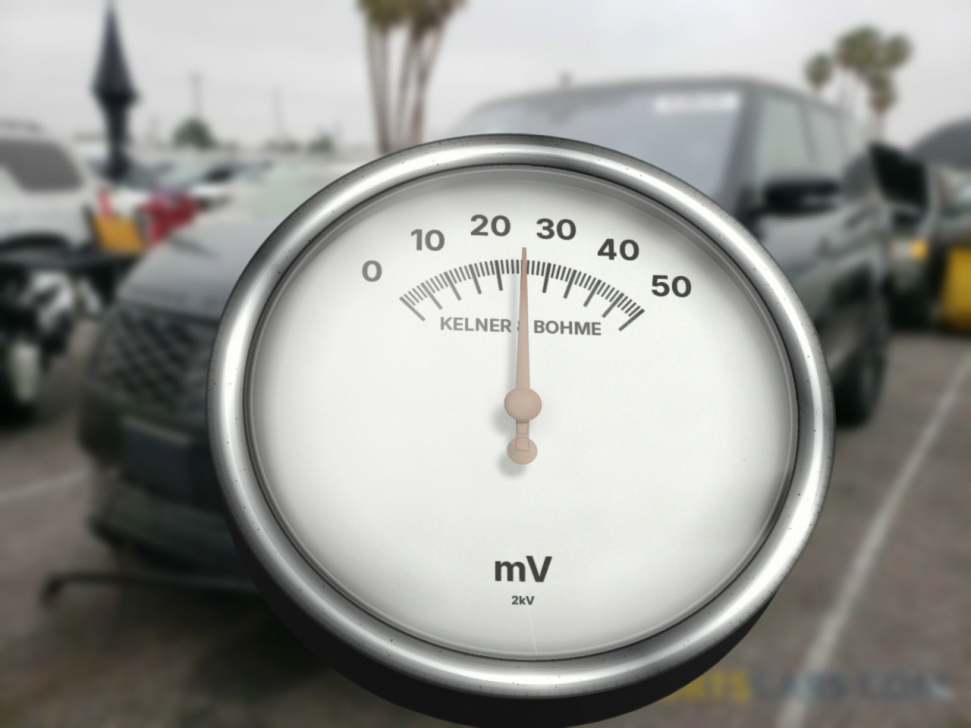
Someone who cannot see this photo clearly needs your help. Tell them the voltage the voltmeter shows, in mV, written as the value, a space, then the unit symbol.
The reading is 25 mV
